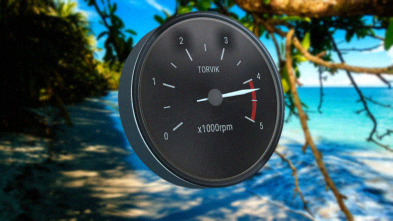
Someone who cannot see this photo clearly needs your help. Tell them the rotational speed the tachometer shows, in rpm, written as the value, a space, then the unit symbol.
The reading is 4250 rpm
